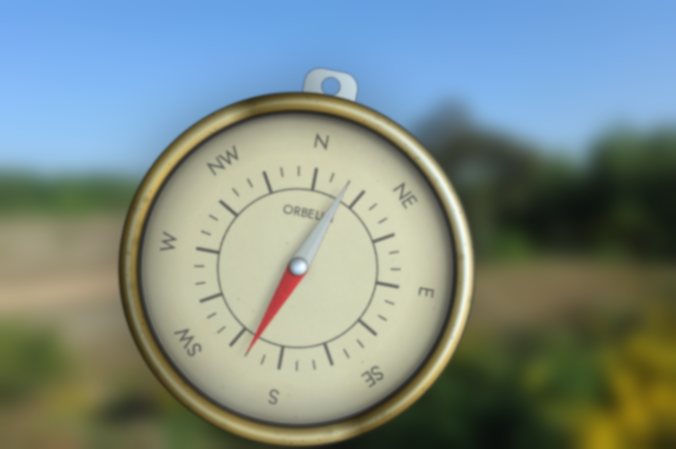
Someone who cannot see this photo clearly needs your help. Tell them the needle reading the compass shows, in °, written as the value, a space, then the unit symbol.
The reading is 200 °
